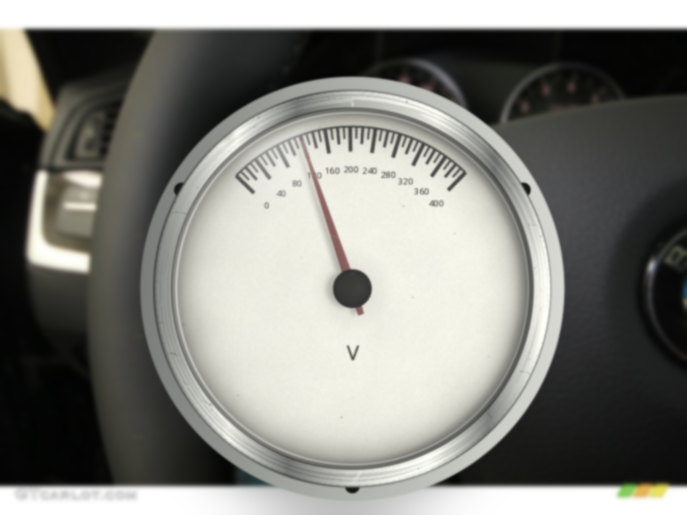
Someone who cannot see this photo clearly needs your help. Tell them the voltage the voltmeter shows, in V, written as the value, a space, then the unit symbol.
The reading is 120 V
